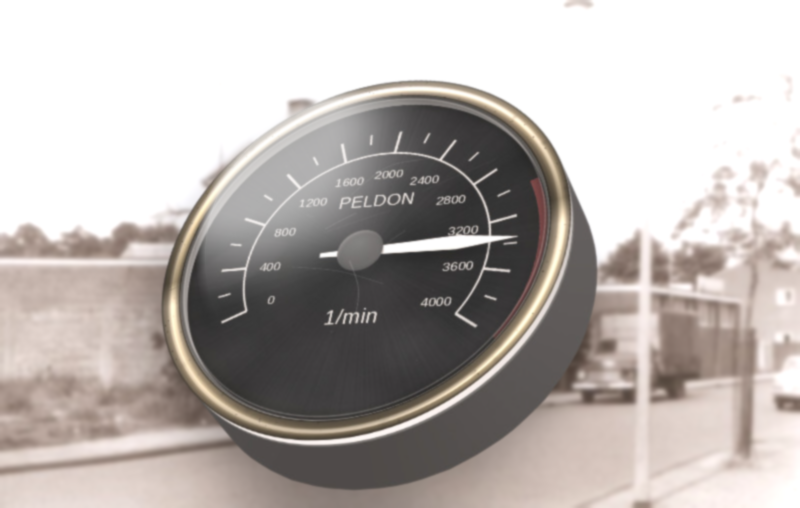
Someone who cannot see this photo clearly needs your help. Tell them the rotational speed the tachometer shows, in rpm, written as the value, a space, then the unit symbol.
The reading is 3400 rpm
